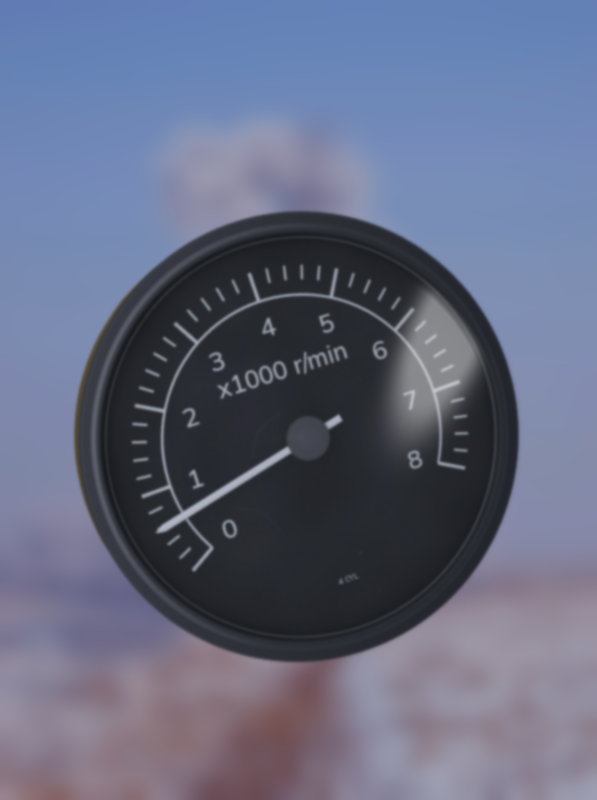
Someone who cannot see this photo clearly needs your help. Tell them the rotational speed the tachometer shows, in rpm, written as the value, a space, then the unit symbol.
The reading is 600 rpm
